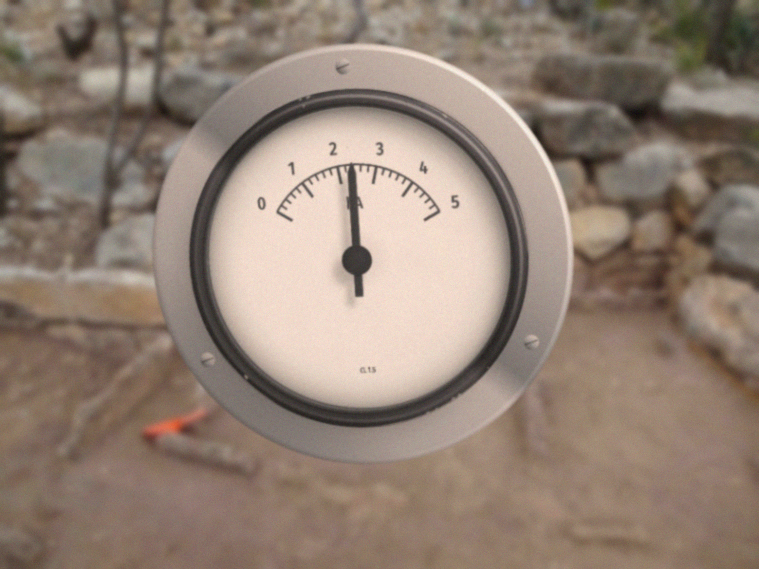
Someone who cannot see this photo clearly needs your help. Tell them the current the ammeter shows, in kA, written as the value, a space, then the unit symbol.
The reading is 2.4 kA
